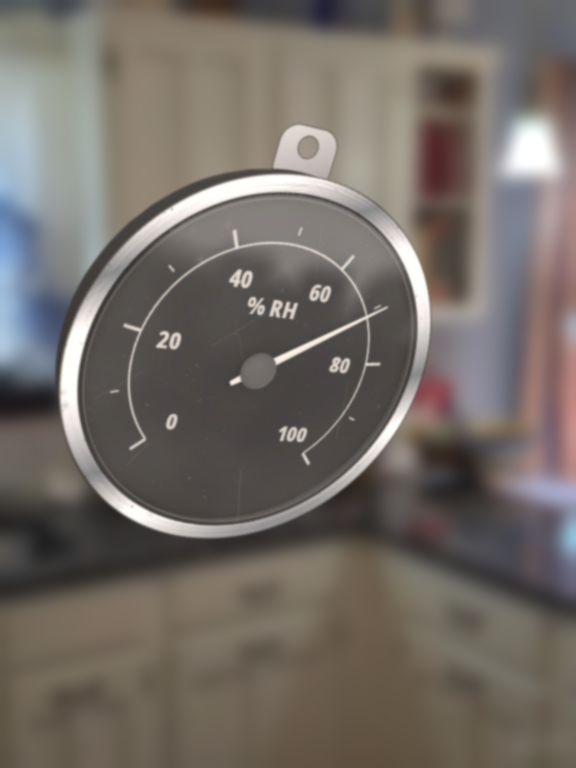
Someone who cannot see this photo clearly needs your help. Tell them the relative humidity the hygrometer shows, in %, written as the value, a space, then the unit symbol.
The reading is 70 %
